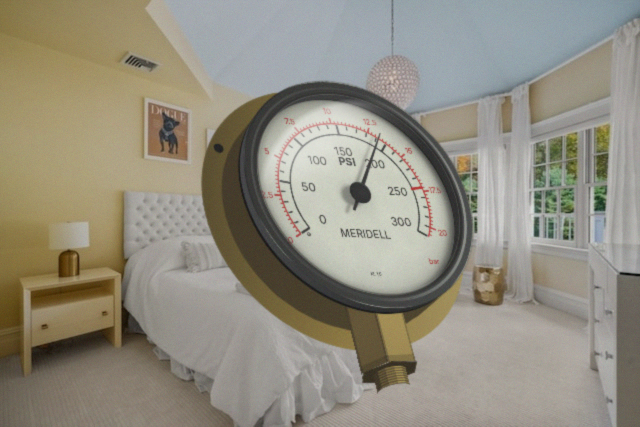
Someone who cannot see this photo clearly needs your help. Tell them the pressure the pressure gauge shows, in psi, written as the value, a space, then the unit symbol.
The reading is 190 psi
